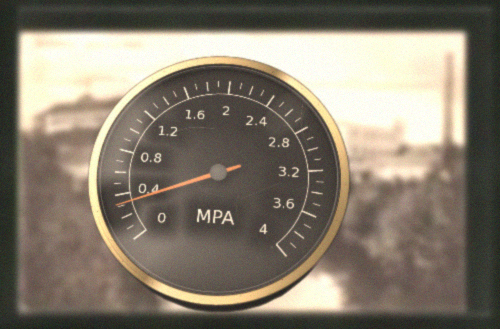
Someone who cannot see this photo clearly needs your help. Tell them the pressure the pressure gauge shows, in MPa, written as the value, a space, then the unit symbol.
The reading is 0.3 MPa
